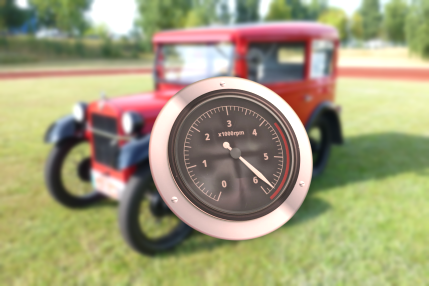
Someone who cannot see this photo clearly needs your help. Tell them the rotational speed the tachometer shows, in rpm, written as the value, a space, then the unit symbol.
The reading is 5800 rpm
